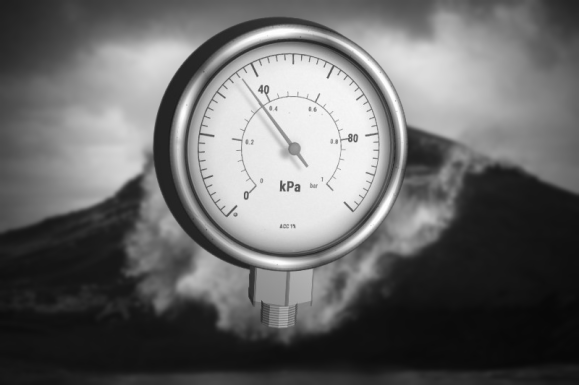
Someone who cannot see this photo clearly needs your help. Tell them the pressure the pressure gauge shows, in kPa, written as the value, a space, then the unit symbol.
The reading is 36 kPa
